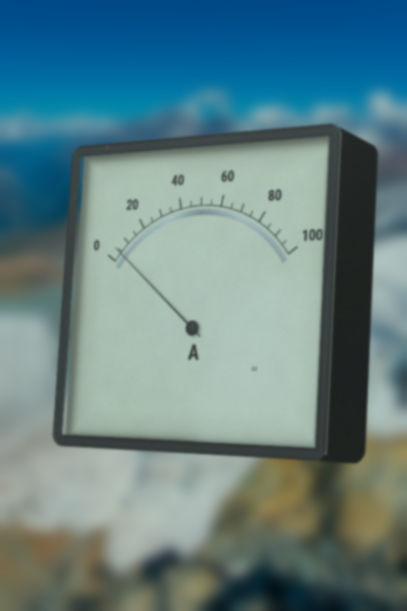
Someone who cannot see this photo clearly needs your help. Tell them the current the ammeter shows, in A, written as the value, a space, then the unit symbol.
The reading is 5 A
